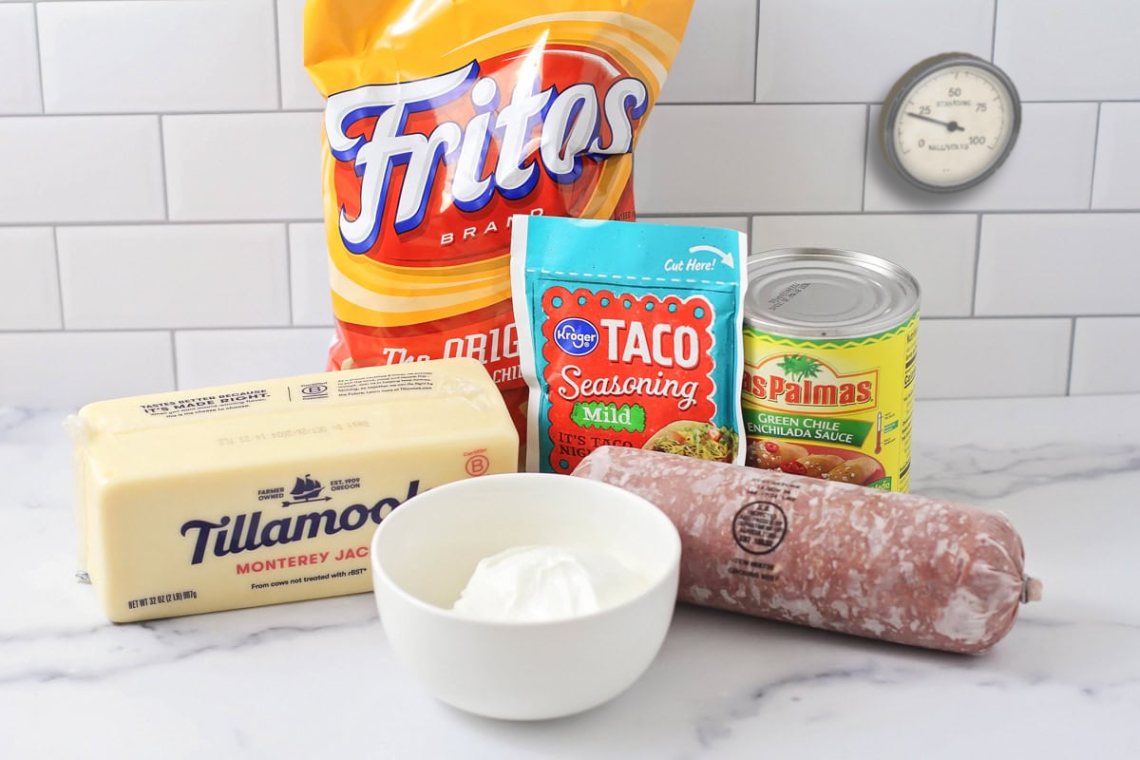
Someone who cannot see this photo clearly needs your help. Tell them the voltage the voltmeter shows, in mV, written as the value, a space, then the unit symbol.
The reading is 20 mV
